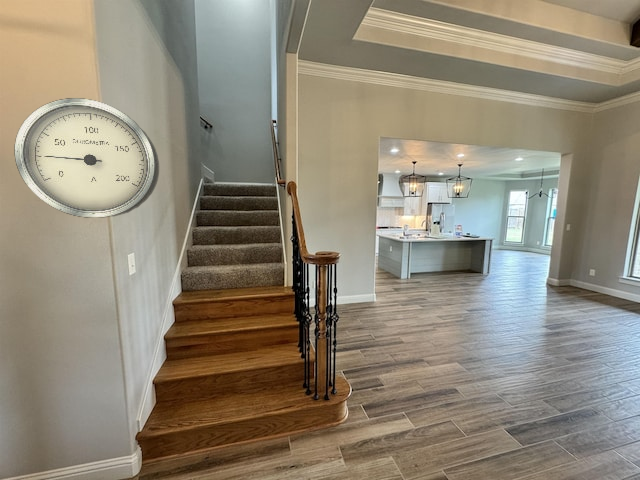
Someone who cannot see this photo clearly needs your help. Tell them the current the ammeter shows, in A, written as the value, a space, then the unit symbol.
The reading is 25 A
